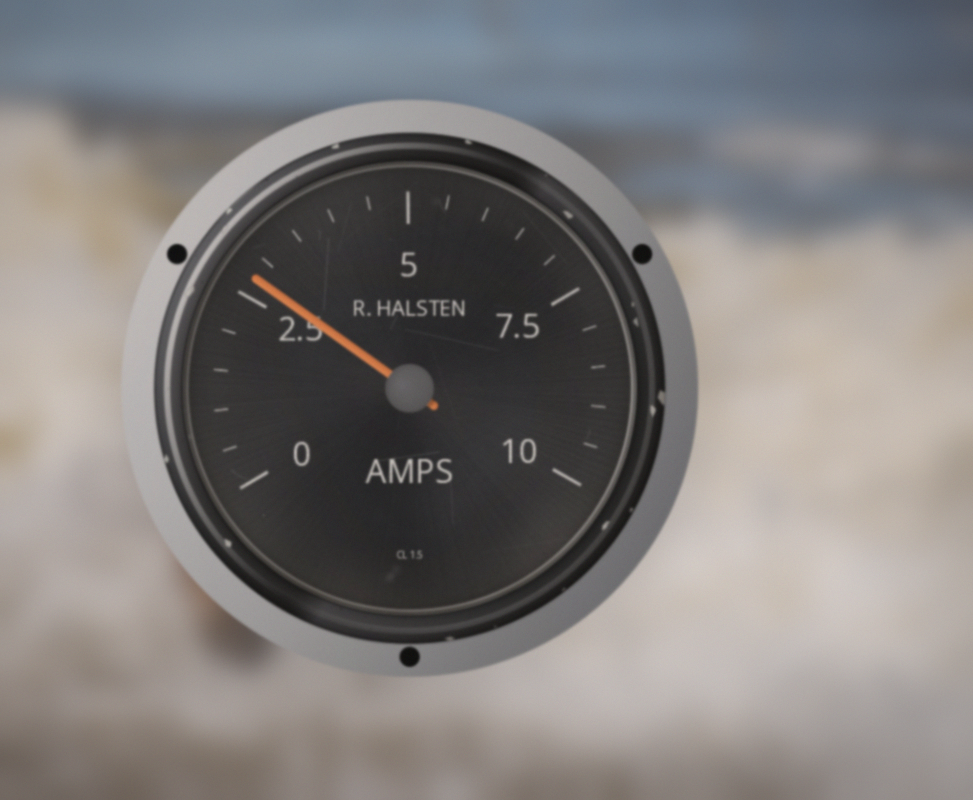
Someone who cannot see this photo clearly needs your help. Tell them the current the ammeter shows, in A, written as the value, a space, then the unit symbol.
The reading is 2.75 A
